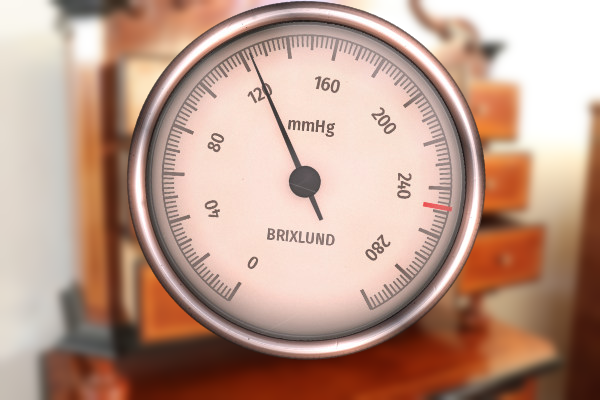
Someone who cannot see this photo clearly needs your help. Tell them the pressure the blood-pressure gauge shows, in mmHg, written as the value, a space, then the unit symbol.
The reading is 124 mmHg
